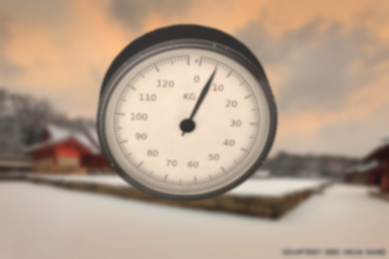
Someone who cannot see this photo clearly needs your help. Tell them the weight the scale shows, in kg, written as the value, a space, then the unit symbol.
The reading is 5 kg
